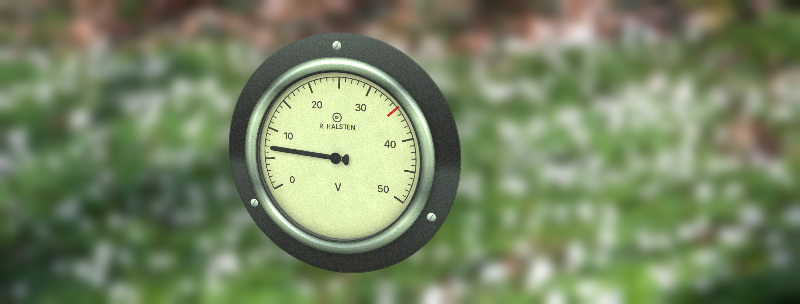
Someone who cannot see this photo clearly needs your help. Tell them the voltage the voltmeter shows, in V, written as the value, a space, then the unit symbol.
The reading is 7 V
